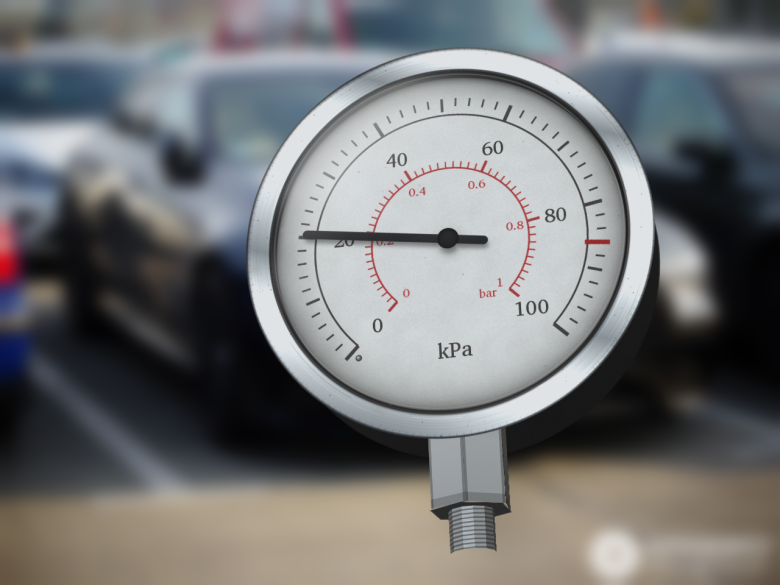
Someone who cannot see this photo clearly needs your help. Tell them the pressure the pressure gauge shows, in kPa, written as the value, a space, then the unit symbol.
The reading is 20 kPa
